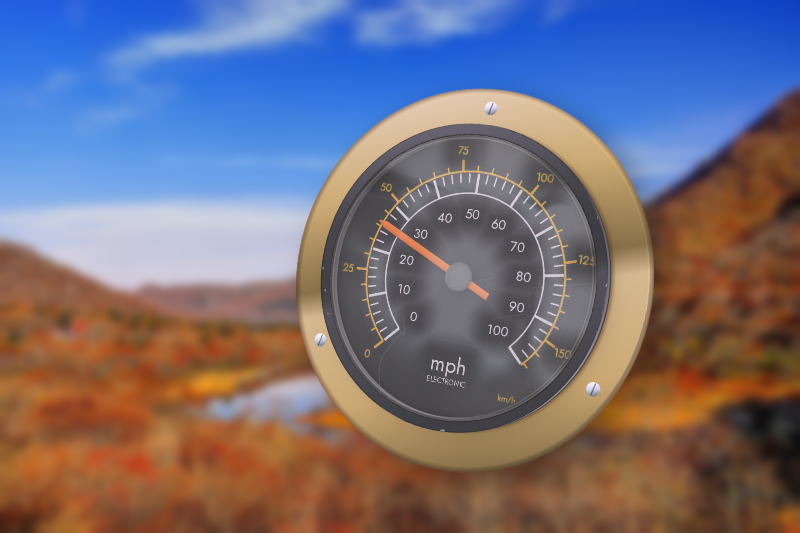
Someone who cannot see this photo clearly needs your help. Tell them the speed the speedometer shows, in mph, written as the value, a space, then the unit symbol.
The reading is 26 mph
